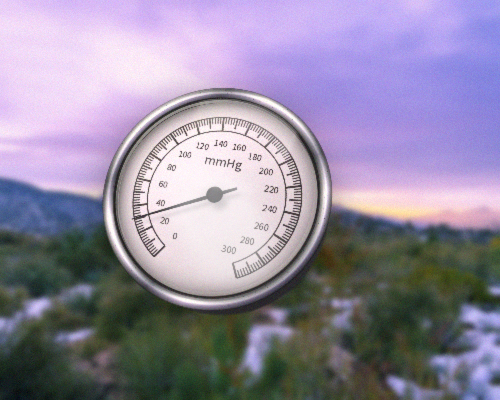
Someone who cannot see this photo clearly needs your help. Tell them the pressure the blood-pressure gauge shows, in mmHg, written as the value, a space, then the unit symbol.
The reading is 30 mmHg
